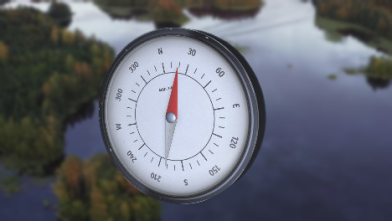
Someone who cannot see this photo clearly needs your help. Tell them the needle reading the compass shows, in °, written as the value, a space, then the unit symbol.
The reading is 20 °
